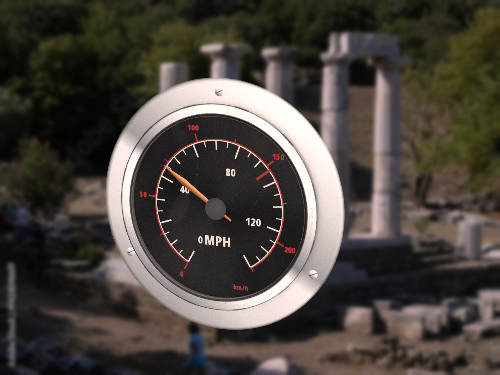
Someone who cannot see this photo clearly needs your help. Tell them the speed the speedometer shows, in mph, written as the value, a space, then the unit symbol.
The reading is 45 mph
